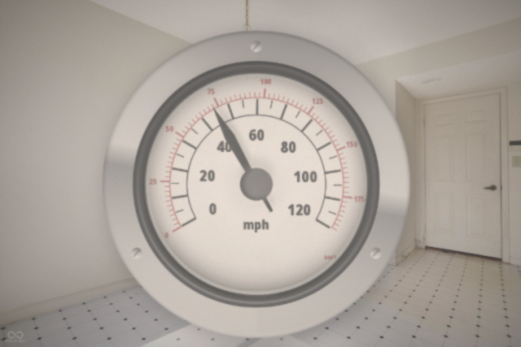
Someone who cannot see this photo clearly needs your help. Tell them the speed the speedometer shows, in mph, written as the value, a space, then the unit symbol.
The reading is 45 mph
